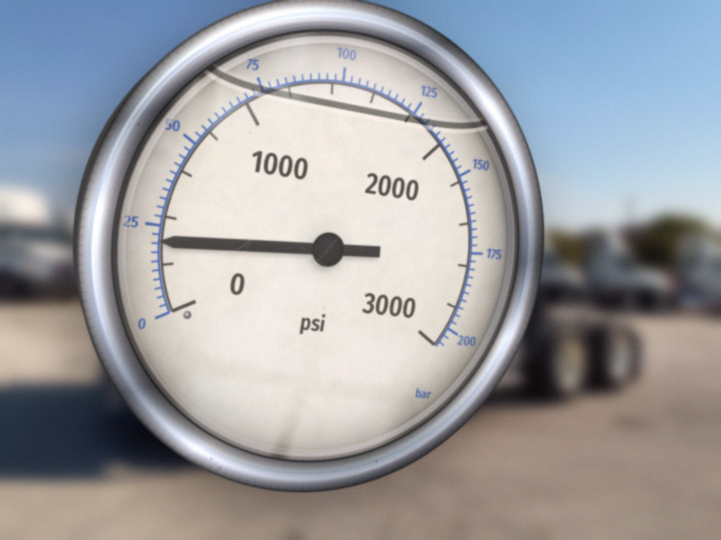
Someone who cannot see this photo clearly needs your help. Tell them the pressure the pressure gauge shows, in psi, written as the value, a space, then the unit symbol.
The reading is 300 psi
